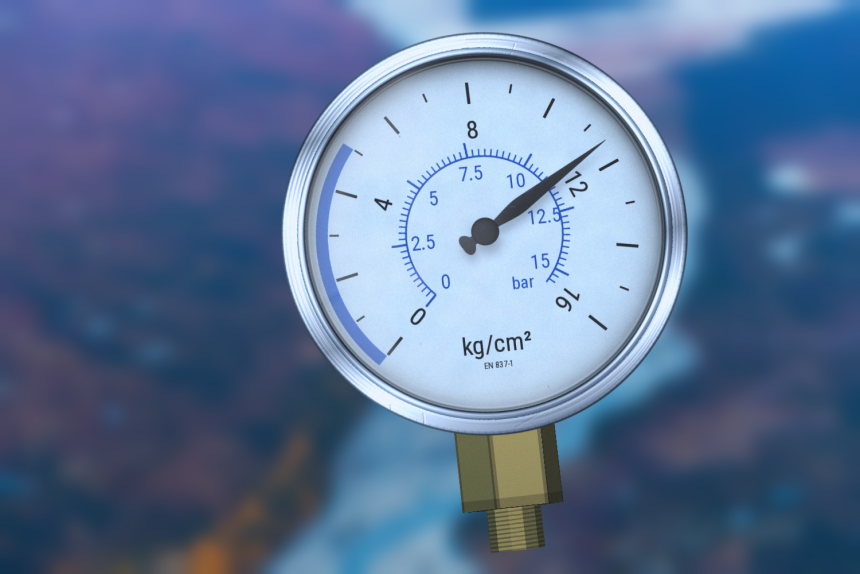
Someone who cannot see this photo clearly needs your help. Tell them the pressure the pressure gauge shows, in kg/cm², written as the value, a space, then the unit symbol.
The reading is 11.5 kg/cm²
